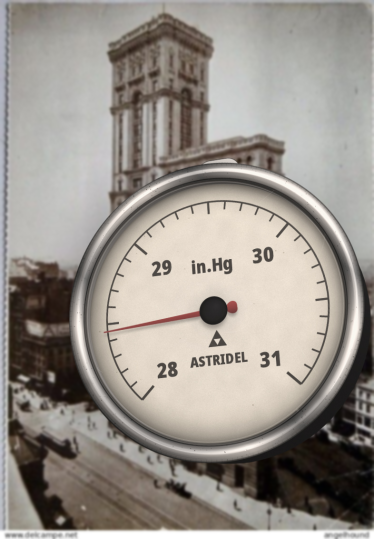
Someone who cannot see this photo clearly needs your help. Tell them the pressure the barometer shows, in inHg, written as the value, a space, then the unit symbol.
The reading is 28.45 inHg
